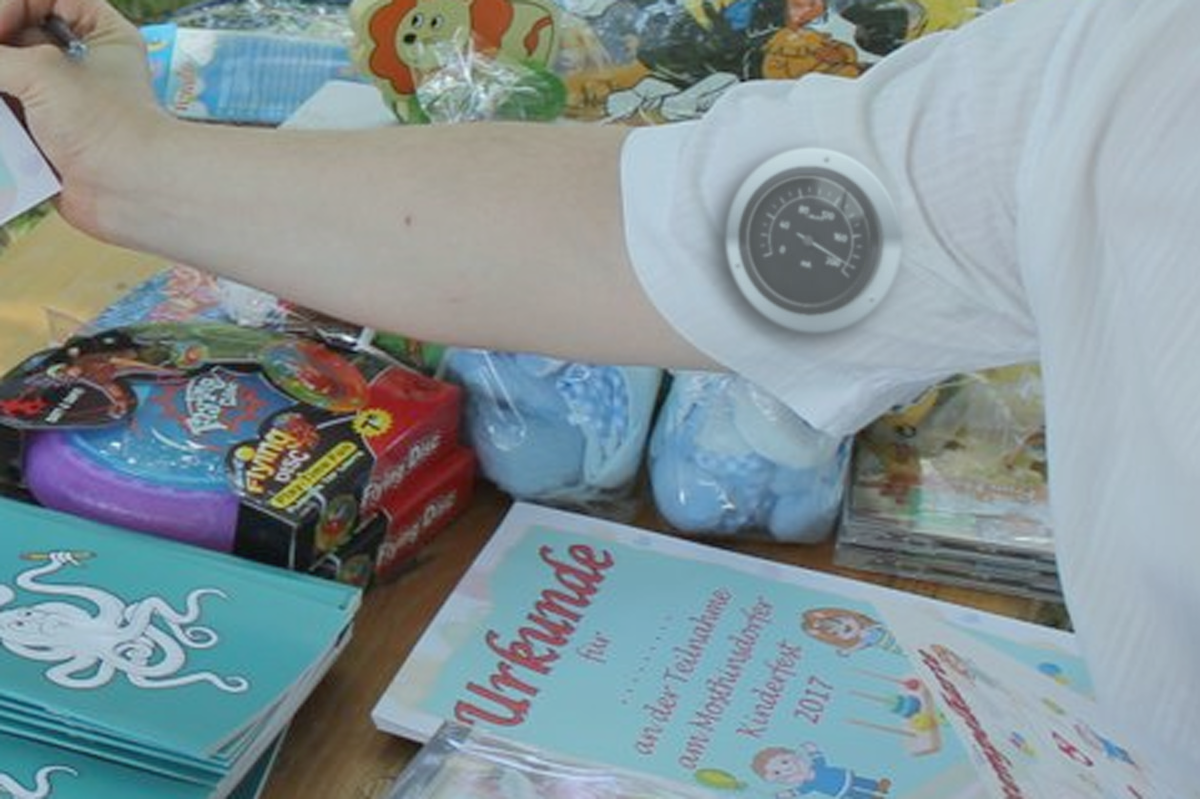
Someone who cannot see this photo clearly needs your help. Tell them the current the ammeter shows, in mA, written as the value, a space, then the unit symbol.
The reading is 190 mA
